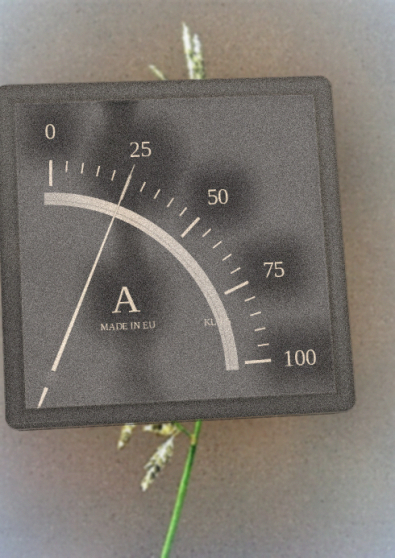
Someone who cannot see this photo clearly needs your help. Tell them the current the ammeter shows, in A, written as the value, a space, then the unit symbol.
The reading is 25 A
